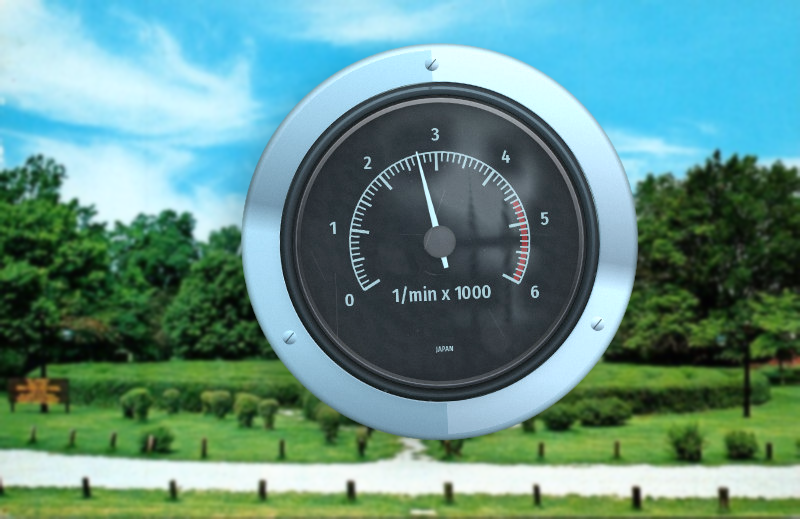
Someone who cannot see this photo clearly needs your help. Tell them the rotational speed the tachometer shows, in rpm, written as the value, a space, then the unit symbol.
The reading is 2700 rpm
